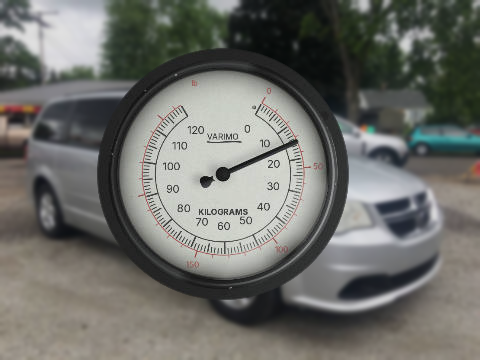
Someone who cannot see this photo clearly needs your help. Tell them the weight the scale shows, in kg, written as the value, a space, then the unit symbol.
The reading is 15 kg
